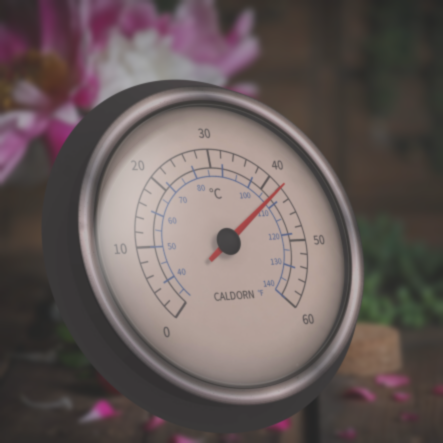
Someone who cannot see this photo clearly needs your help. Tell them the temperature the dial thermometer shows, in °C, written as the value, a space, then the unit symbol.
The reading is 42 °C
